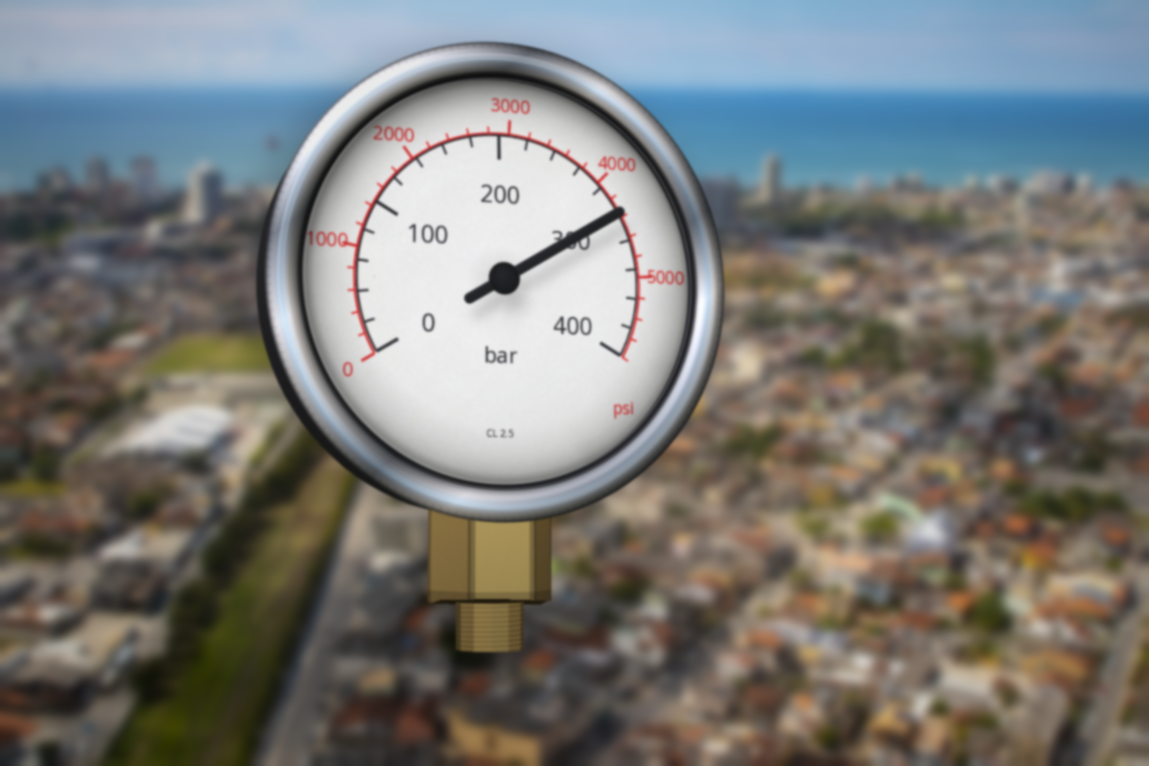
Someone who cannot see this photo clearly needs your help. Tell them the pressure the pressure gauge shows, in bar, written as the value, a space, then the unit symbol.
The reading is 300 bar
